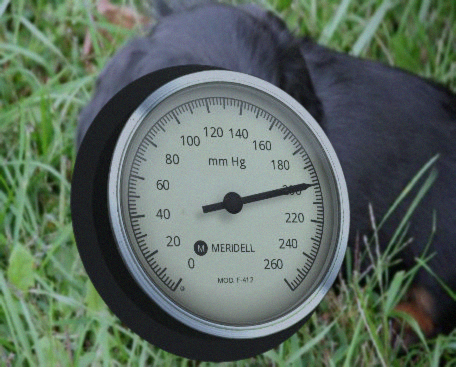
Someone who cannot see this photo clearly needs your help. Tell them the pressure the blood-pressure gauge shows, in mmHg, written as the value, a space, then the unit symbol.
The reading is 200 mmHg
